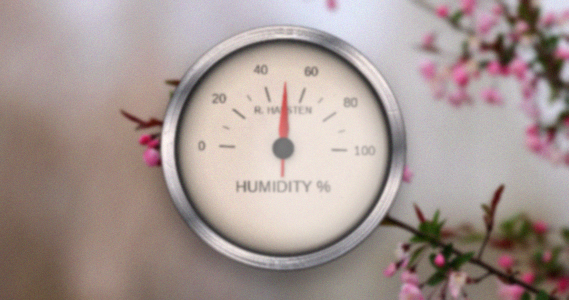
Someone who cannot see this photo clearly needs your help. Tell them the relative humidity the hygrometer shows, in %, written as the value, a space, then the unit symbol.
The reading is 50 %
